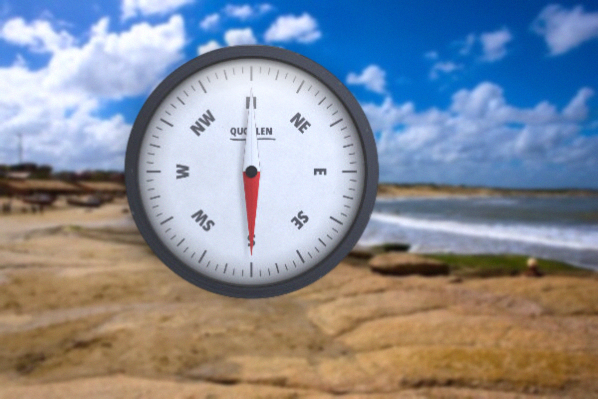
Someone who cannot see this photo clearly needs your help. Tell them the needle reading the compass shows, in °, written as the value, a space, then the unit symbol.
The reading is 180 °
